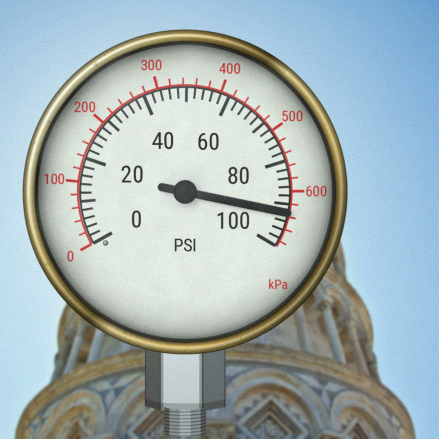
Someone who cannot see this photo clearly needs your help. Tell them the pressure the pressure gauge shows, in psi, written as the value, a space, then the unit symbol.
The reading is 92 psi
